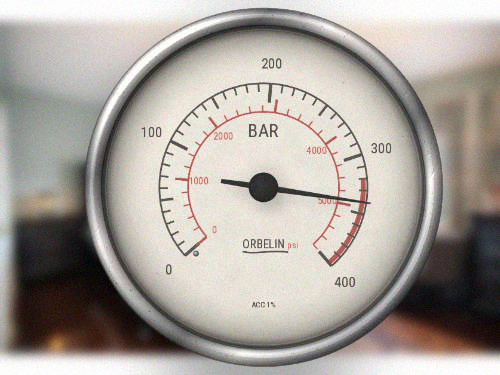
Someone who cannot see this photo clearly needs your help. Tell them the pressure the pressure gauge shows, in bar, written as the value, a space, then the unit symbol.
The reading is 340 bar
